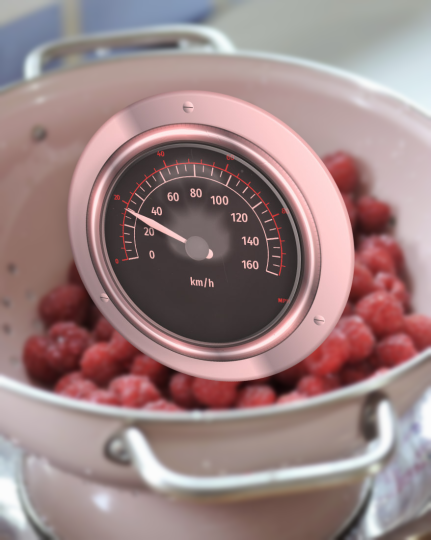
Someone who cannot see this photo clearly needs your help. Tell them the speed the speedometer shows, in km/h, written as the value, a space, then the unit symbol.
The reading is 30 km/h
